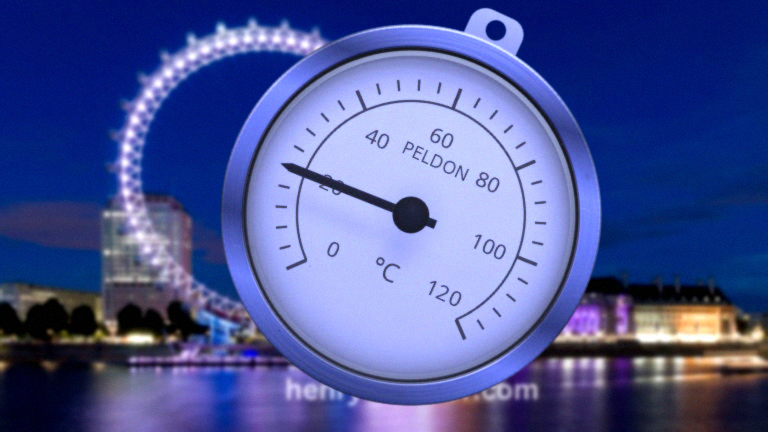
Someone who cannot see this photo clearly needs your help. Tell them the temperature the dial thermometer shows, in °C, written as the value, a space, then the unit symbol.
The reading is 20 °C
